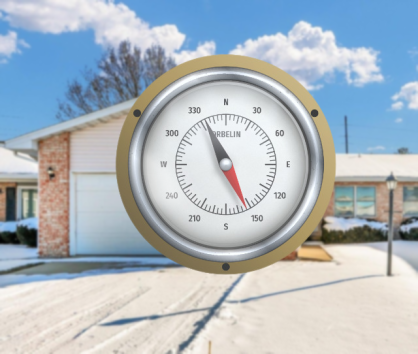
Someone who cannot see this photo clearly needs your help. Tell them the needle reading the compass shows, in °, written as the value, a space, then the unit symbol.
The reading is 155 °
